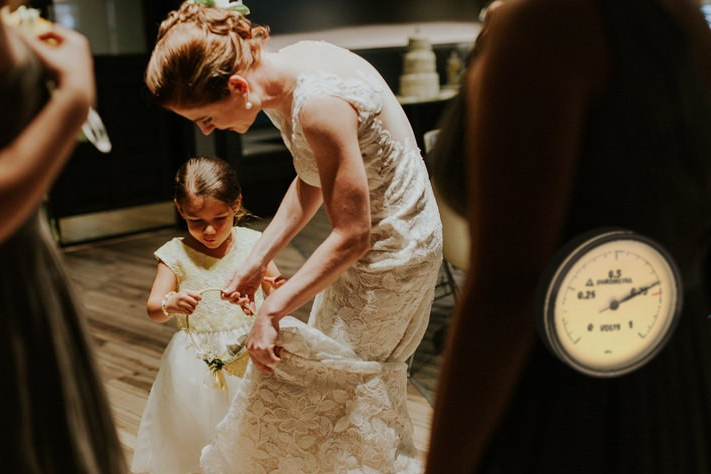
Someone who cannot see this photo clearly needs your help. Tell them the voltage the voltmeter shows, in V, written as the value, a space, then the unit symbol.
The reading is 0.75 V
